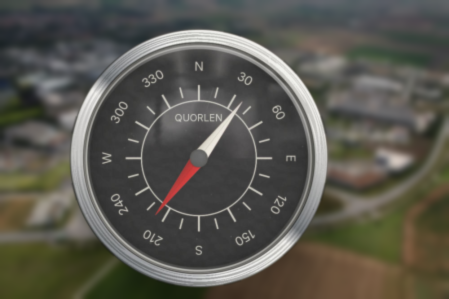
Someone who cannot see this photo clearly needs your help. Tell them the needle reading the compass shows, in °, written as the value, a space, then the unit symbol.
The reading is 217.5 °
